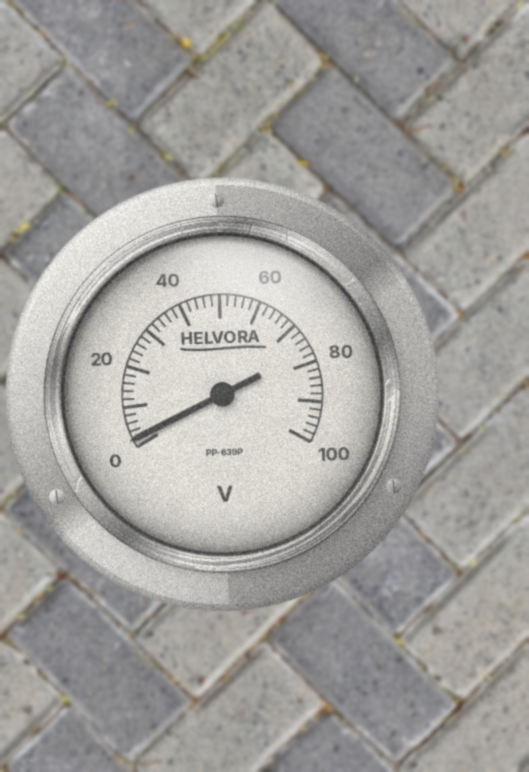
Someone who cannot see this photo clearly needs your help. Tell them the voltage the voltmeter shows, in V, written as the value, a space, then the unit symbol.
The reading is 2 V
